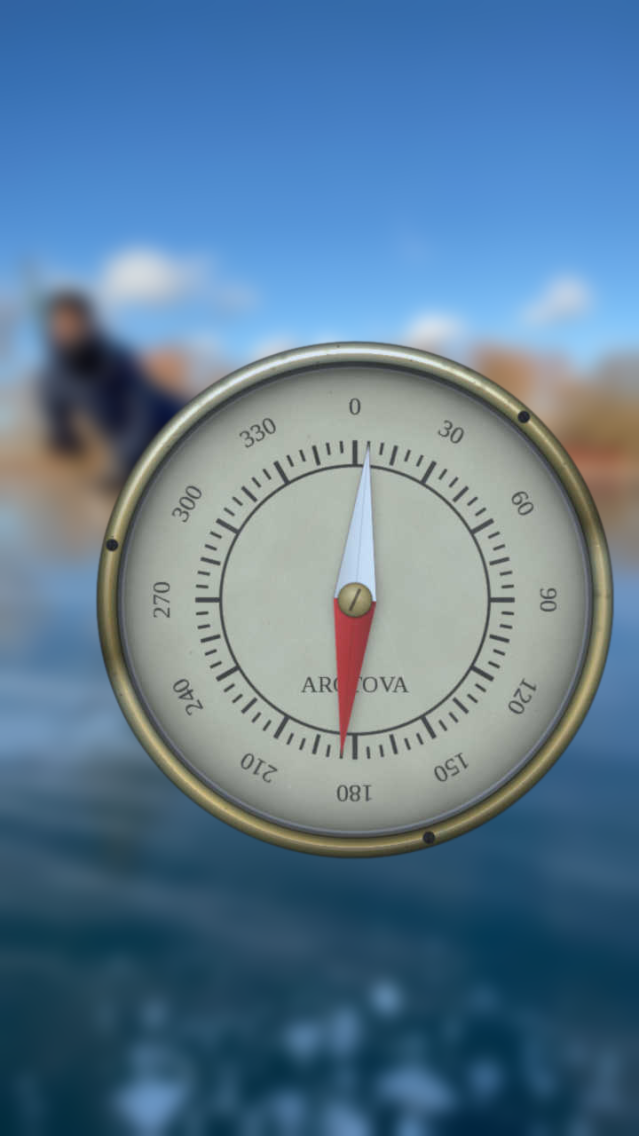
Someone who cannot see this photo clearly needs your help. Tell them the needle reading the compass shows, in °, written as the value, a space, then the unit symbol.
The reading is 185 °
